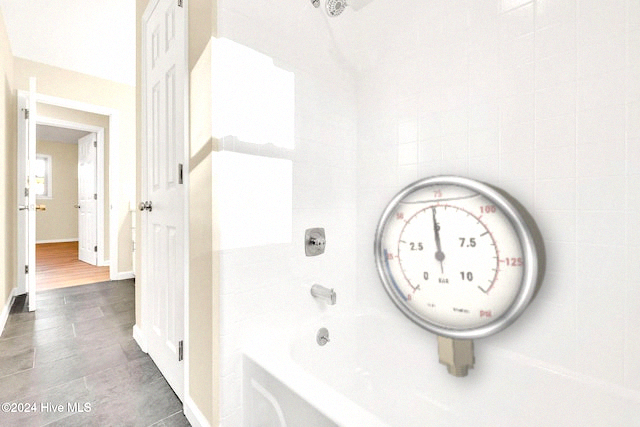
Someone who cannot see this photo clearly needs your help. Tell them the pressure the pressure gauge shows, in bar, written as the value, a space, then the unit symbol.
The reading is 5 bar
